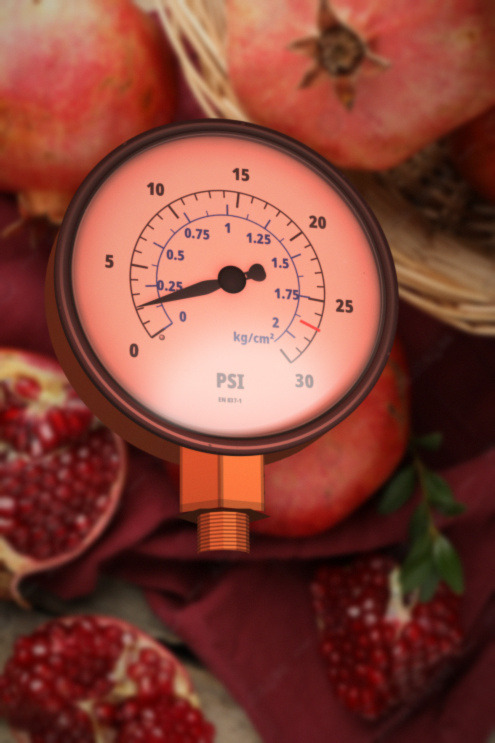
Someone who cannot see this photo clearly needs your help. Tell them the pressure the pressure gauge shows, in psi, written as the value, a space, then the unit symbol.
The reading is 2 psi
